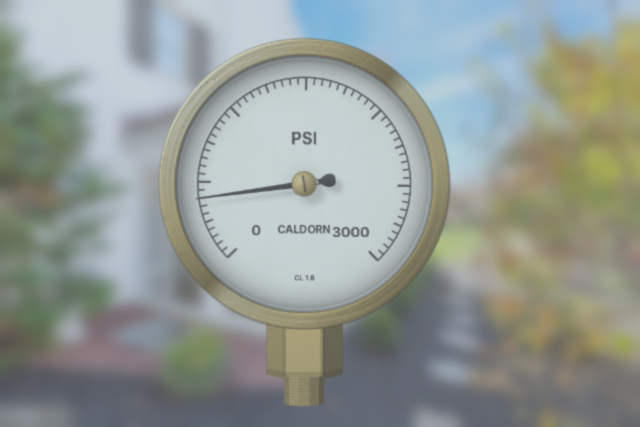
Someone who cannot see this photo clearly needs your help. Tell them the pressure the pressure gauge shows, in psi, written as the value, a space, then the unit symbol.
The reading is 400 psi
